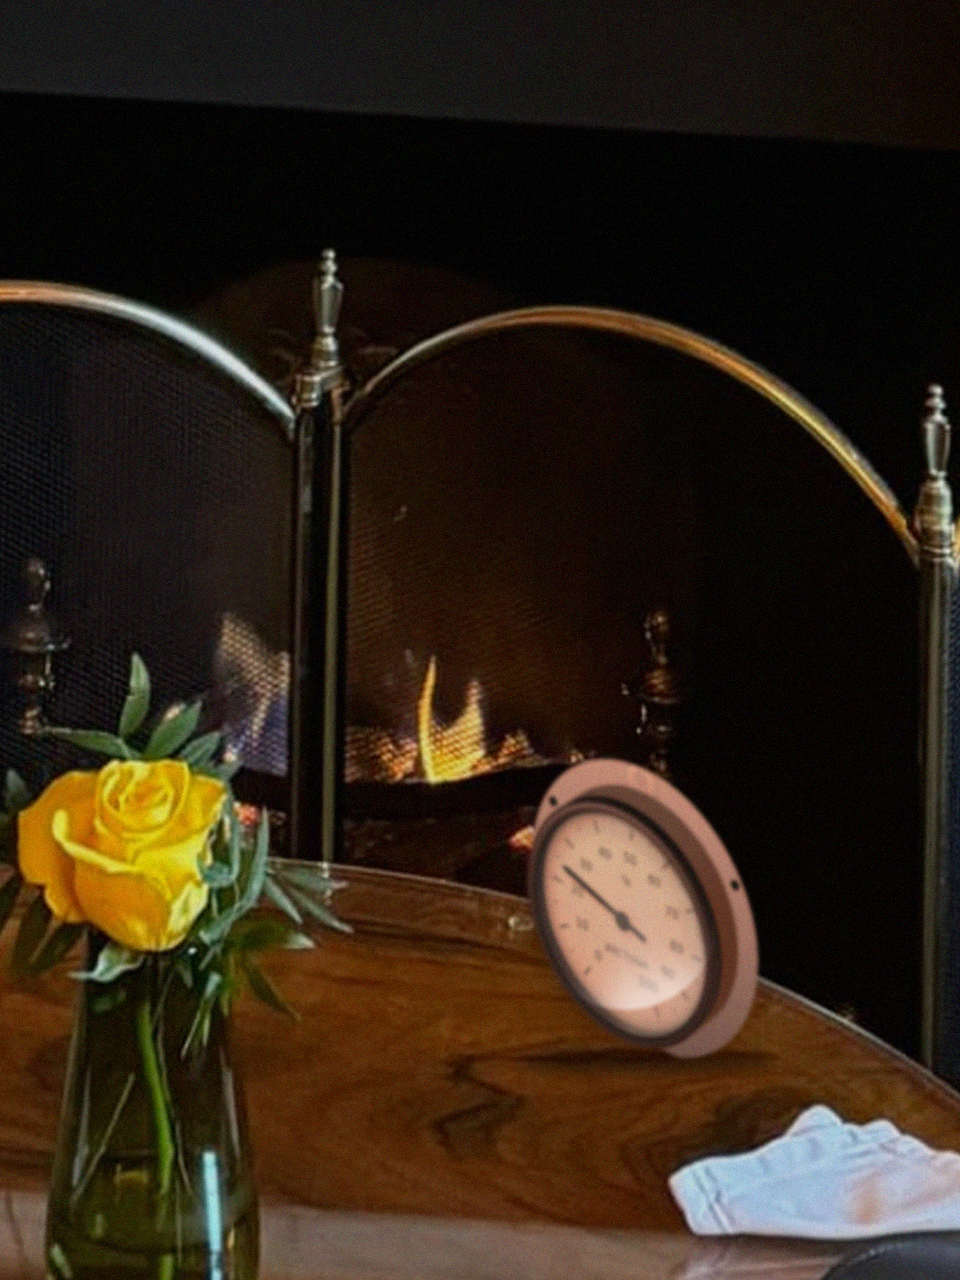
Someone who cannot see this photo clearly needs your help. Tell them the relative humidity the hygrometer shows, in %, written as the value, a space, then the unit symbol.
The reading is 25 %
